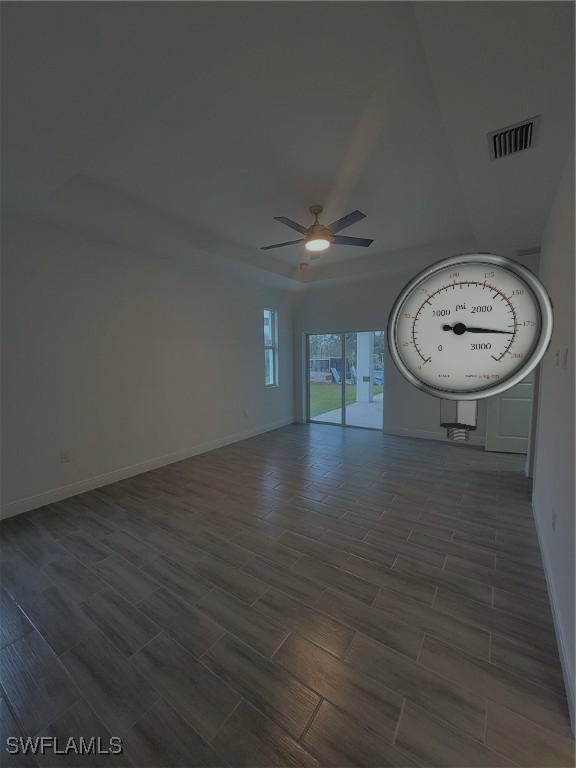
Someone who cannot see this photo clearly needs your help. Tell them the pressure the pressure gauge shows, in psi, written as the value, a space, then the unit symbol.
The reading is 2600 psi
